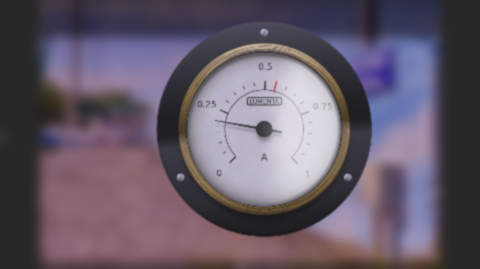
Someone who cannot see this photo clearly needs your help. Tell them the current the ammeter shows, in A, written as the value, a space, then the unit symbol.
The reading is 0.2 A
